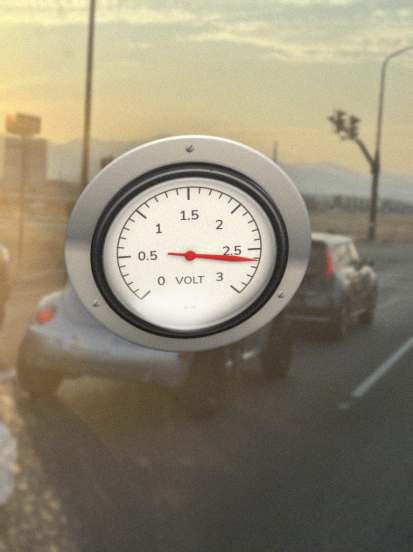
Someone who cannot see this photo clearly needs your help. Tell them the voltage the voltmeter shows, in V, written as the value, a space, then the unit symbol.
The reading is 2.6 V
